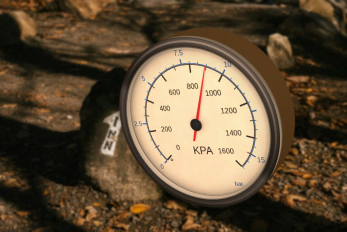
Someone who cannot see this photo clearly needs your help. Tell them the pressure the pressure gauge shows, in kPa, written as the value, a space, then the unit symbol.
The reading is 900 kPa
